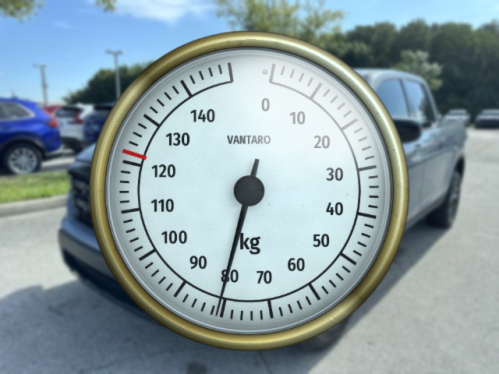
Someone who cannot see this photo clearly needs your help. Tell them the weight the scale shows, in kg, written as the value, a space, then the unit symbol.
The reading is 81 kg
